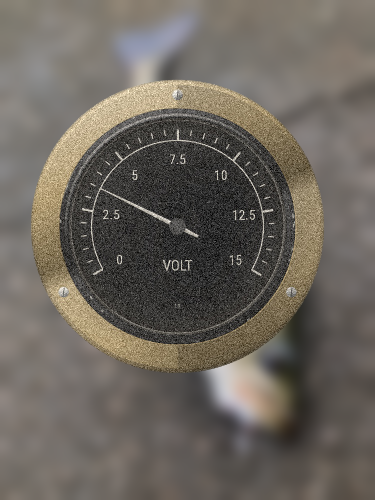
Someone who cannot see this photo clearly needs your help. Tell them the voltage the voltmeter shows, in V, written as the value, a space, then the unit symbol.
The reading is 3.5 V
